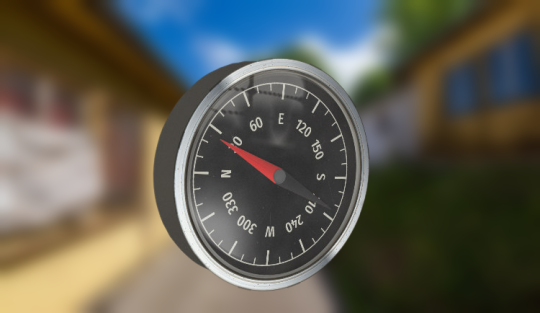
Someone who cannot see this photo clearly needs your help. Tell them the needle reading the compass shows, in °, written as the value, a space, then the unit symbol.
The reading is 25 °
